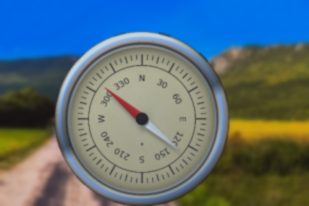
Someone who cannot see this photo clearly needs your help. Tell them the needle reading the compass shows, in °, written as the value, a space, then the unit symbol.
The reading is 310 °
